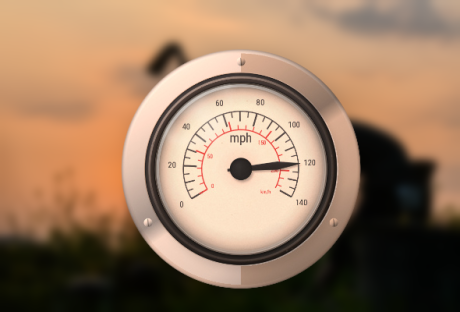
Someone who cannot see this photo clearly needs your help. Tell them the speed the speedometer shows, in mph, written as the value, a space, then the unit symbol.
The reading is 120 mph
